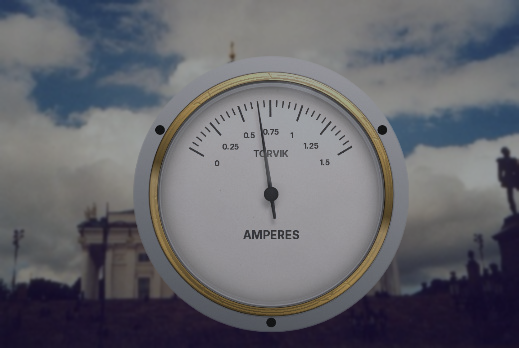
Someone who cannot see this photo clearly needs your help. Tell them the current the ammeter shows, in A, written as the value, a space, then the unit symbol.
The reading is 0.65 A
